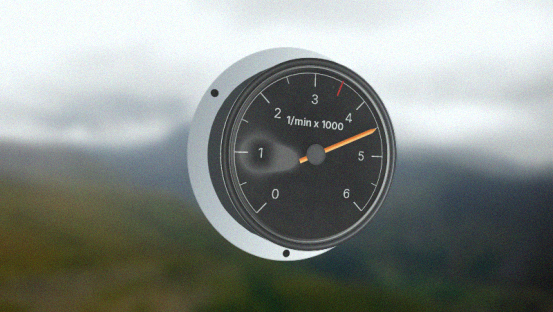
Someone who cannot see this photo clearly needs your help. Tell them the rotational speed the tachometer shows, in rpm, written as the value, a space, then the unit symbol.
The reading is 4500 rpm
